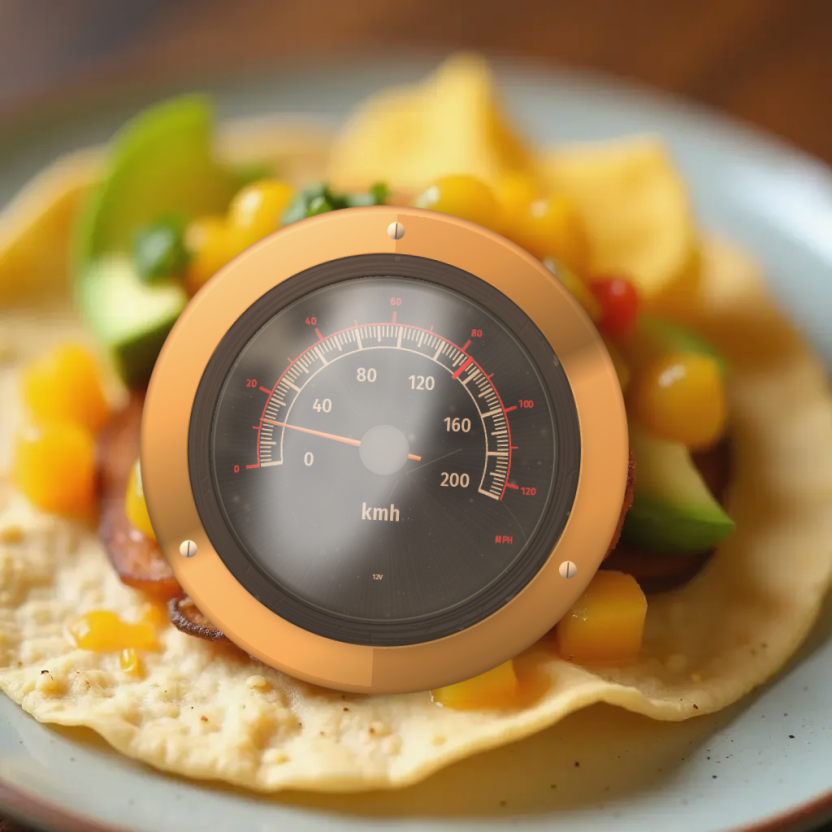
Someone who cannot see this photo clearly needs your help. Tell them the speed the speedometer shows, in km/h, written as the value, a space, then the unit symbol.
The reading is 20 km/h
